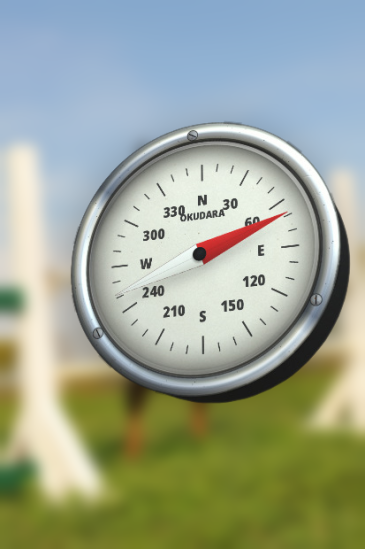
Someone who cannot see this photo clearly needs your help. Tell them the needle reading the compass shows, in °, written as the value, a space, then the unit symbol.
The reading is 70 °
